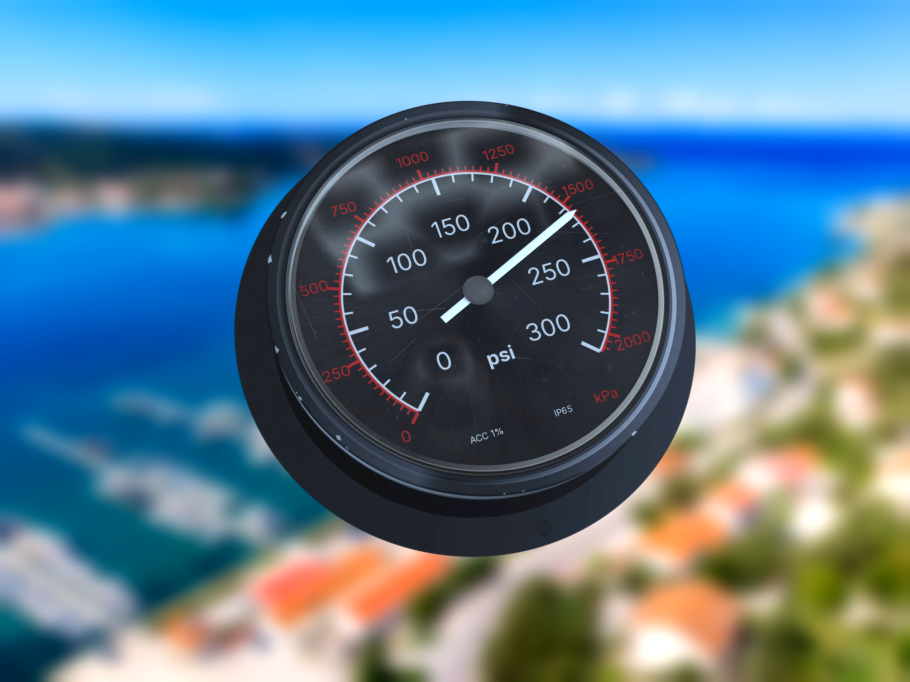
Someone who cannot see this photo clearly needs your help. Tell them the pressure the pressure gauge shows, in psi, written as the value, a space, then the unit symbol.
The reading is 225 psi
